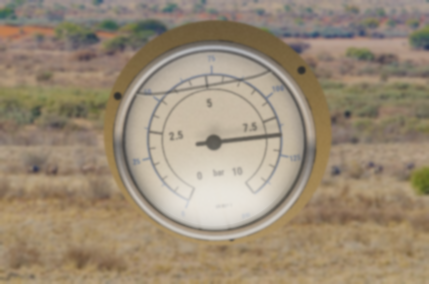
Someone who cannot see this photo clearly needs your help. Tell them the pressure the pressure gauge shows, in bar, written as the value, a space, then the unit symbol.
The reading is 8 bar
